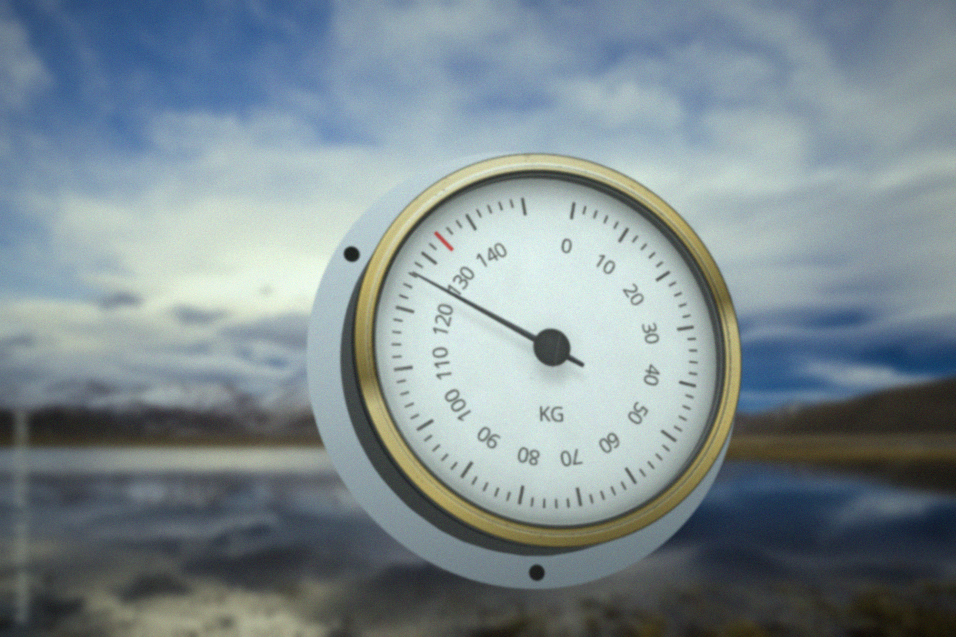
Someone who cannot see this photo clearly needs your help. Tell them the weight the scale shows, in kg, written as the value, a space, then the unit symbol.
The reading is 126 kg
